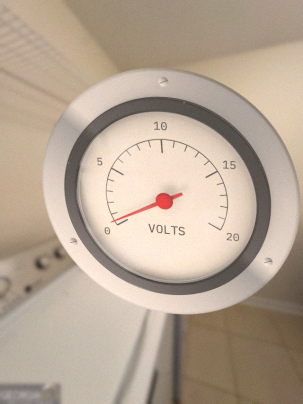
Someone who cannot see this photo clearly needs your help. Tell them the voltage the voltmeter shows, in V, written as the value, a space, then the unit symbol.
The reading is 0.5 V
